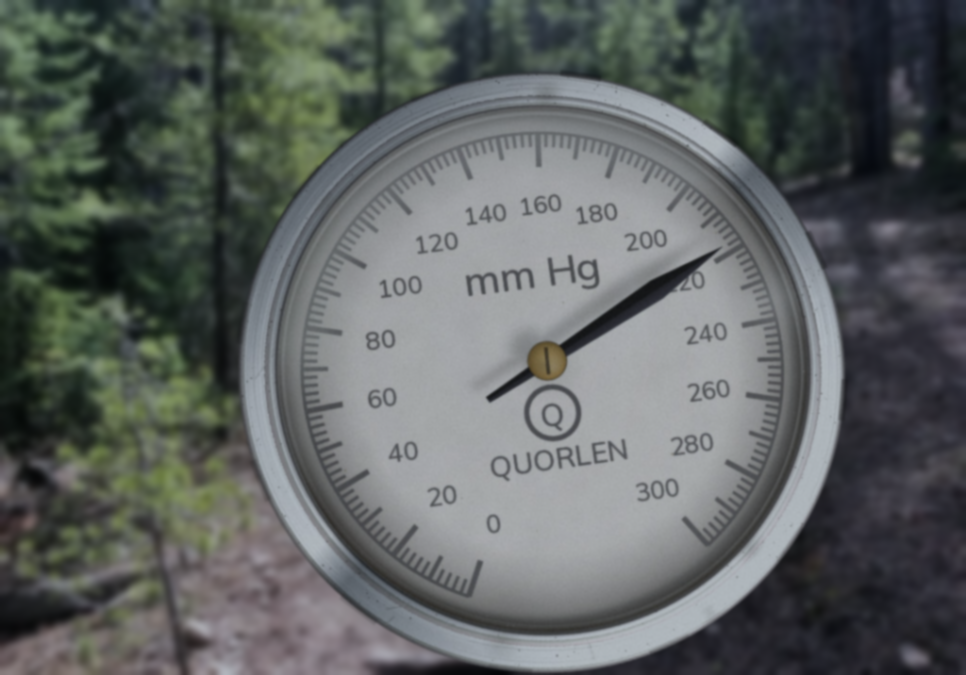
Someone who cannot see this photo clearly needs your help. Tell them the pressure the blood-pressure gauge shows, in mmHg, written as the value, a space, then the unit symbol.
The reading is 218 mmHg
